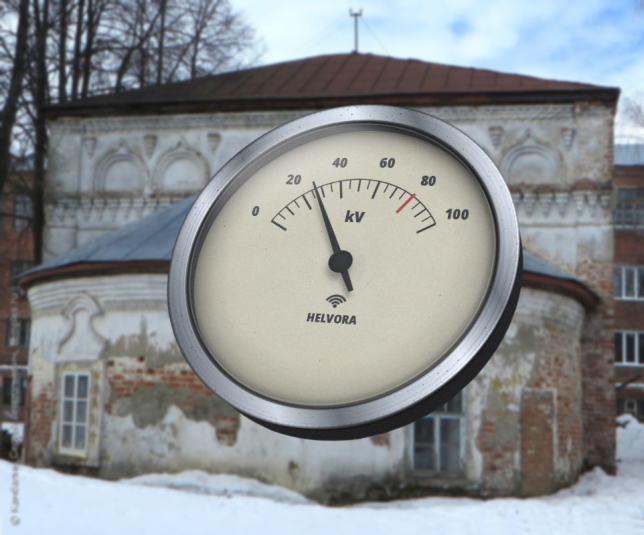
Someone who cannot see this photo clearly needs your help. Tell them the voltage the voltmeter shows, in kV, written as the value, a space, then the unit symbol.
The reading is 27.5 kV
